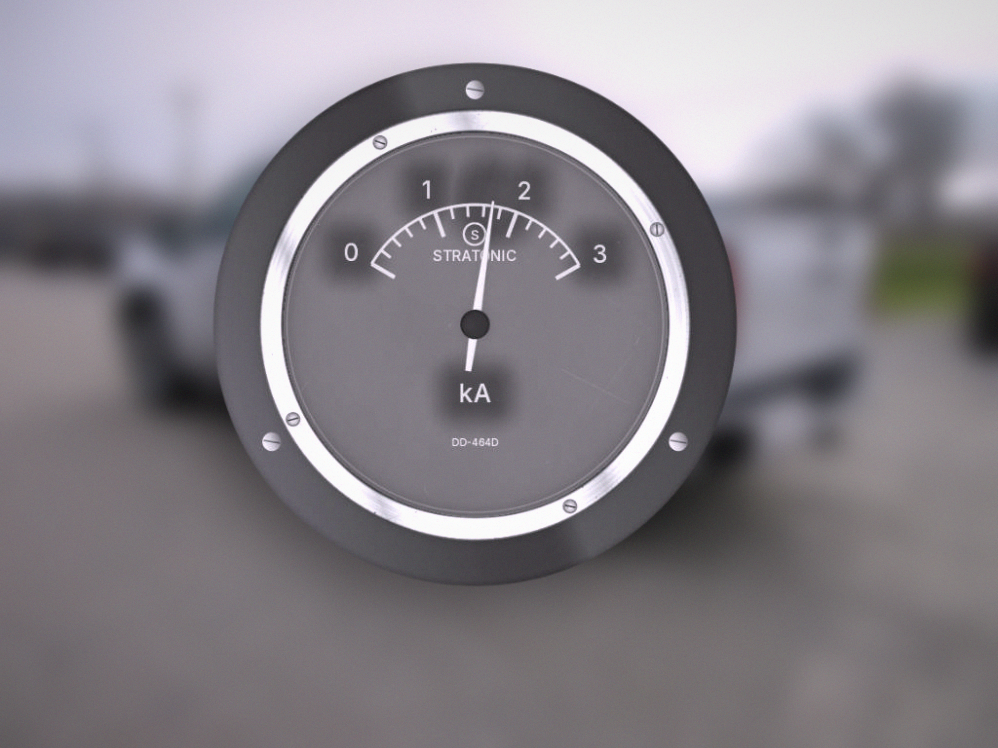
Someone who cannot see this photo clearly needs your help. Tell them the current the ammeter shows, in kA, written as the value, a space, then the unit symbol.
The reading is 1.7 kA
